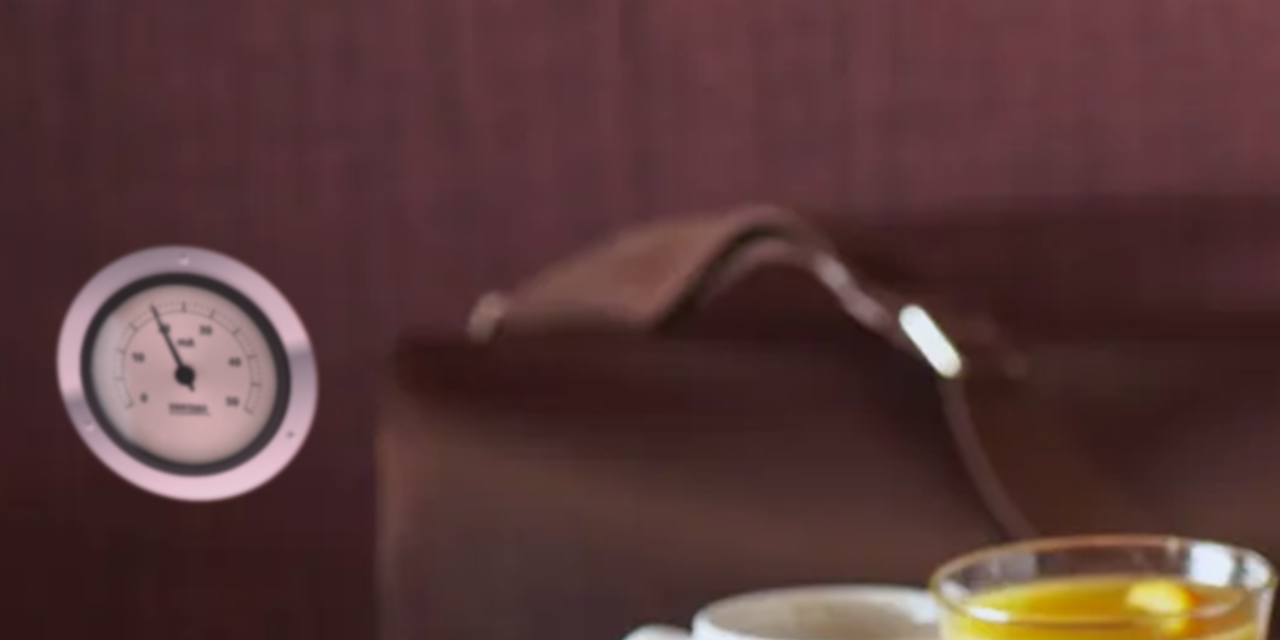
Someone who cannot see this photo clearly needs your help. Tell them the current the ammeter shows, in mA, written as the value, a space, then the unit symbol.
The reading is 20 mA
